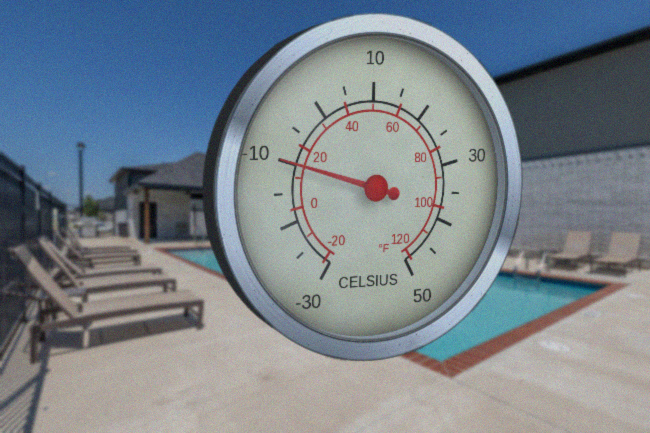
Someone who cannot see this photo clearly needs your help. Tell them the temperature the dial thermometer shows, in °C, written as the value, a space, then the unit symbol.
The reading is -10 °C
